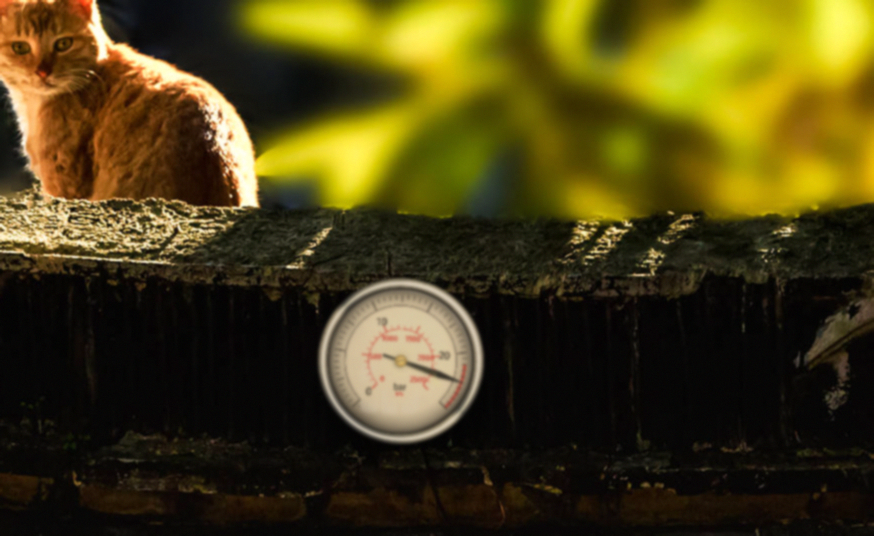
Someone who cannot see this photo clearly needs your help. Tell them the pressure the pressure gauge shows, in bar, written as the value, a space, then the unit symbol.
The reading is 22.5 bar
